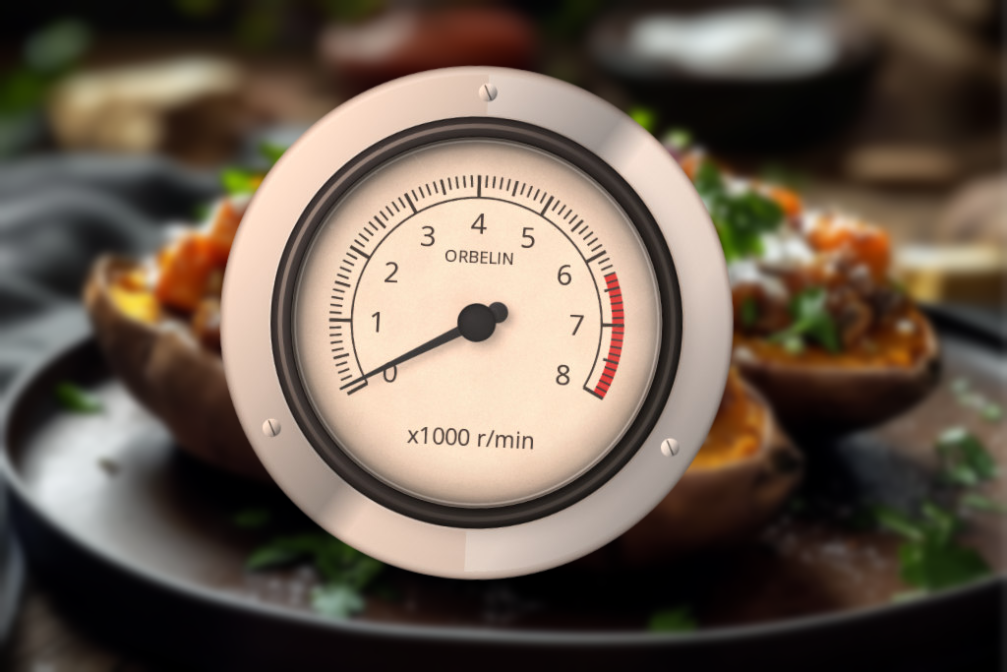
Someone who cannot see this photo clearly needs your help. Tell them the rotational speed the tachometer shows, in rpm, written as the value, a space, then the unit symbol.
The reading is 100 rpm
